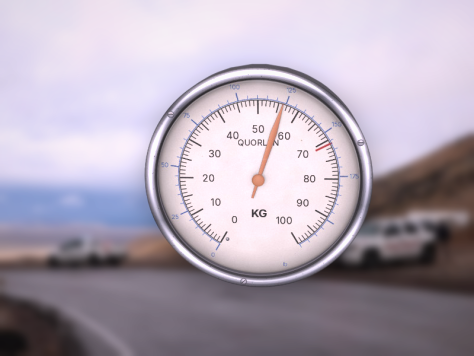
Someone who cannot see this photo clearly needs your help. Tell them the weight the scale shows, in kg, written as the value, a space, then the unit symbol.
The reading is 56 kg
